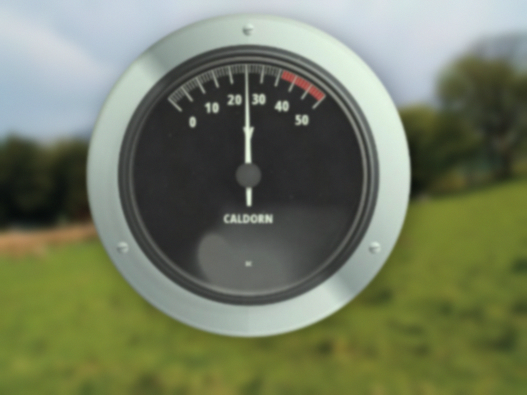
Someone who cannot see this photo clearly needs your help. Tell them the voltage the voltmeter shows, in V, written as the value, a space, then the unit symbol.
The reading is 25 V
